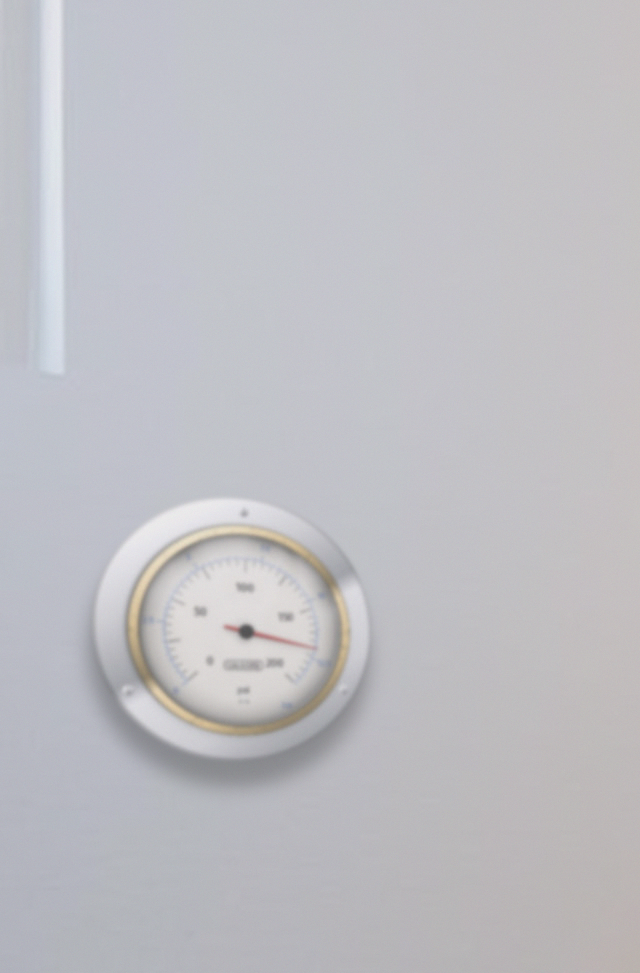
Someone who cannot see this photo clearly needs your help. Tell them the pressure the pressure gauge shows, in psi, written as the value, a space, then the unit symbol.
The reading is 175 psi
